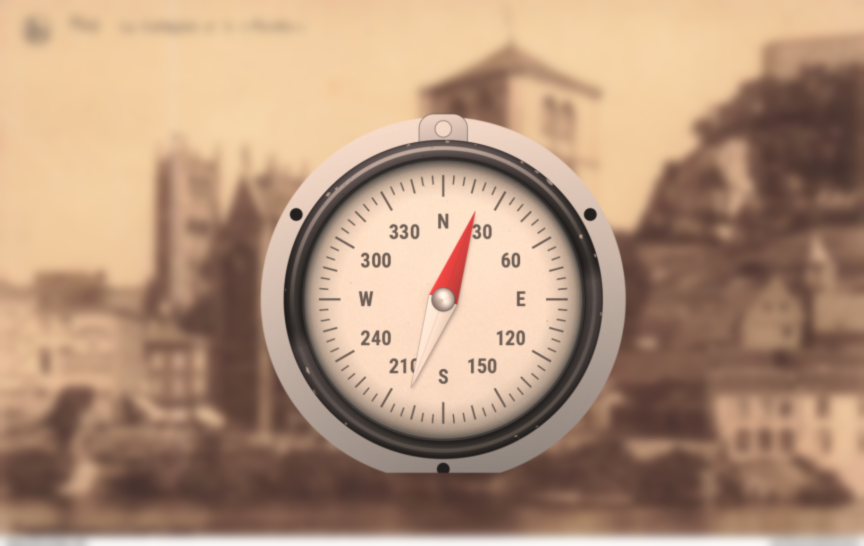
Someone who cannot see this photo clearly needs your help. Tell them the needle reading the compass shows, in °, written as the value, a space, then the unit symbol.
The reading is 20 °
